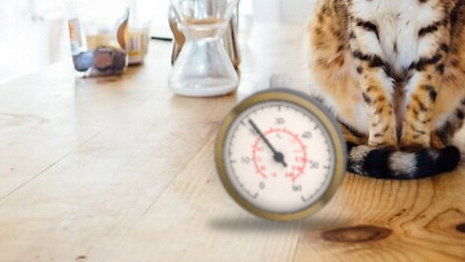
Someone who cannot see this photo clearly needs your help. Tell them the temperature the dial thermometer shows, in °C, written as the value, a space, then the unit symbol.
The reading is 22 °C
